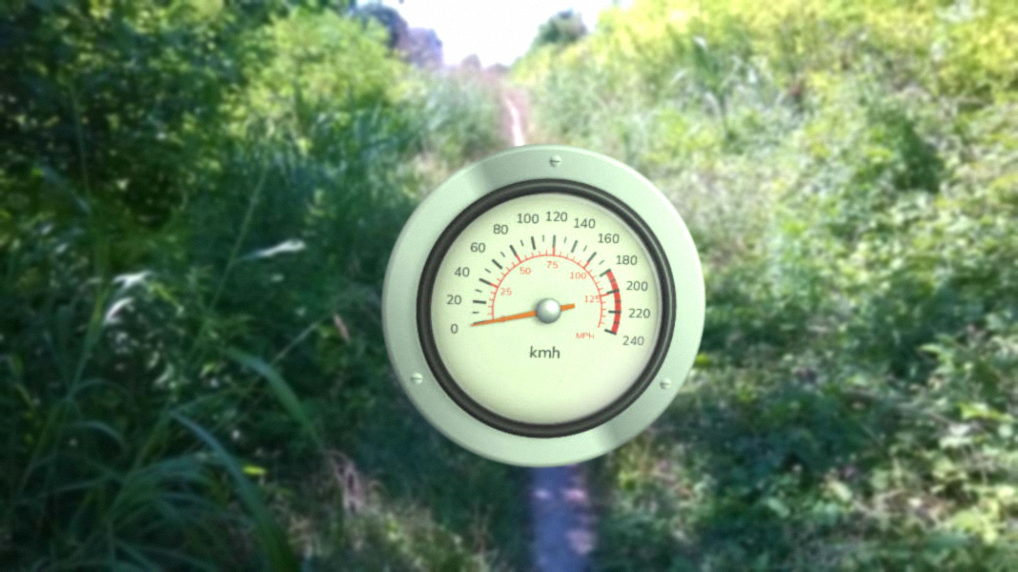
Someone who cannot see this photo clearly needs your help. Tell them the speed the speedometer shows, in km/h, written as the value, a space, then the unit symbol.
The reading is 0 km/h
